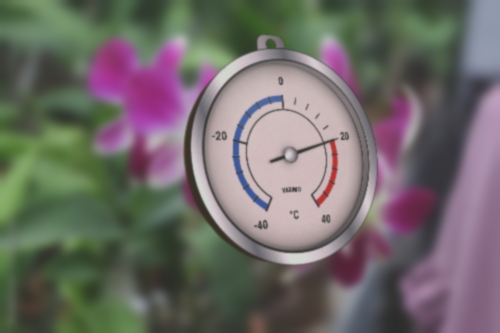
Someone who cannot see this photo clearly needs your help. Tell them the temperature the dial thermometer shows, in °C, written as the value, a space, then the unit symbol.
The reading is 20 °C
